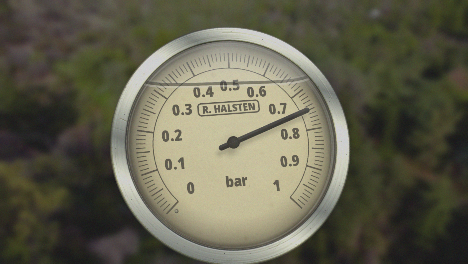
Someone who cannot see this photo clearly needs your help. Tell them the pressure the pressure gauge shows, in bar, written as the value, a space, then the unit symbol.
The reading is 0.75 bar
